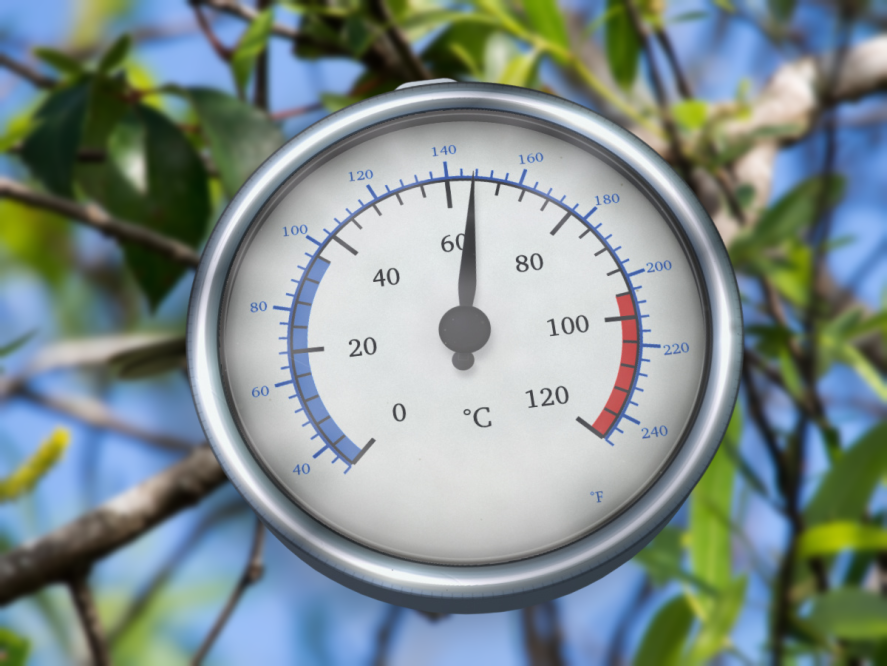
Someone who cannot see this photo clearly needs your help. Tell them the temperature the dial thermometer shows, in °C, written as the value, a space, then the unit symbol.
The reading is 64 °C
